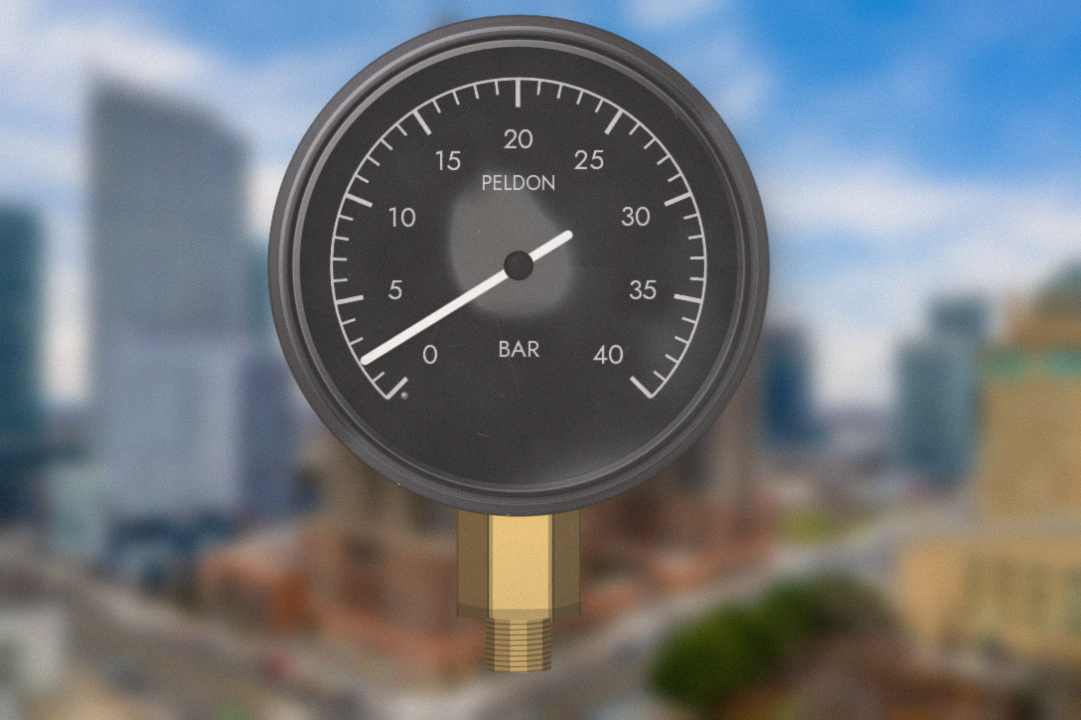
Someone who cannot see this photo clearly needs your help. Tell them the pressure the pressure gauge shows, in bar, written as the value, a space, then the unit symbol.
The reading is 2 bar
